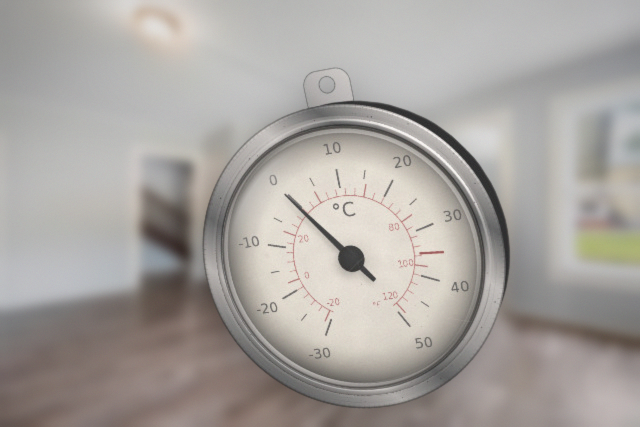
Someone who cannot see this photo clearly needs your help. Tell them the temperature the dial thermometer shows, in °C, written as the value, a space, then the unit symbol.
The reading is 0 °C
